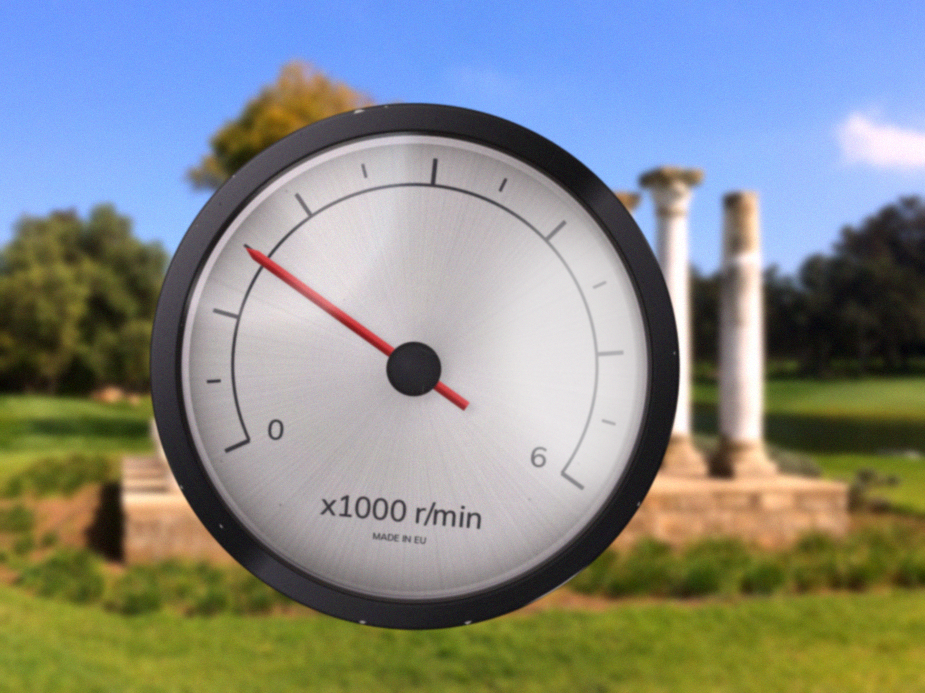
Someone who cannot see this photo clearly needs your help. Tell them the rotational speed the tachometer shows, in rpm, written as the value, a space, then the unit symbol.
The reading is 1500 rpm
